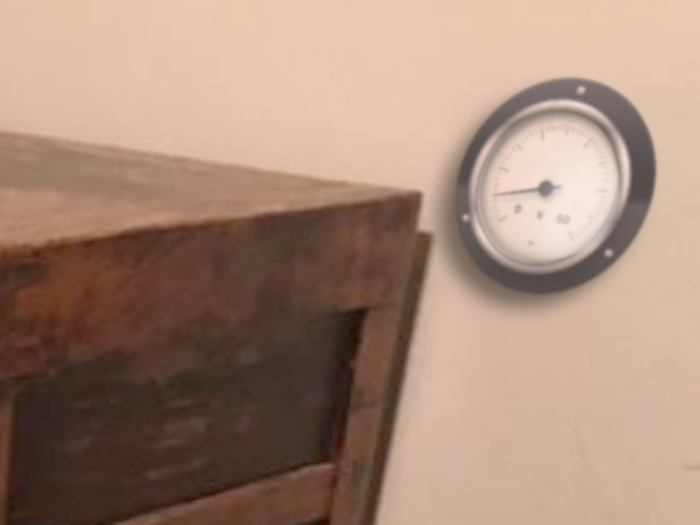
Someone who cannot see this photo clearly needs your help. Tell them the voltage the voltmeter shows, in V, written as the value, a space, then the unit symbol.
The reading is 5 V
